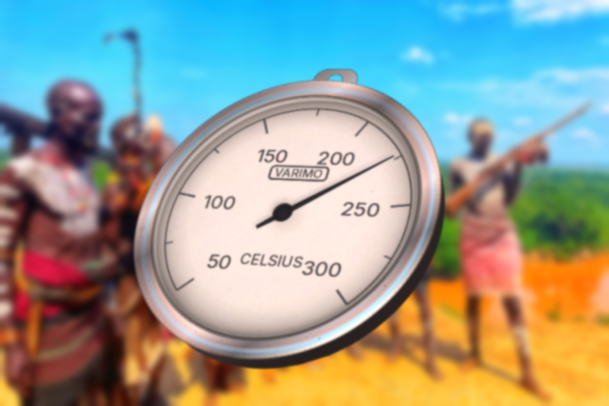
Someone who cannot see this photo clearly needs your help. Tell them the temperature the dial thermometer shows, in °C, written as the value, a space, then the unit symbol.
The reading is 225 °C
